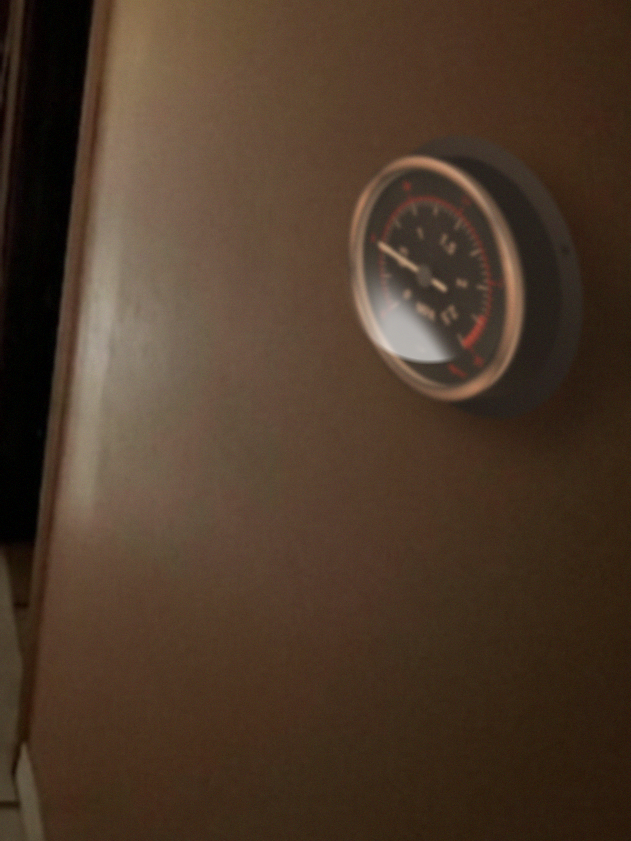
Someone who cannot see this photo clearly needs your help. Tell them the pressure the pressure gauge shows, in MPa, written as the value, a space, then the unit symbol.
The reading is 0.5 MPa
